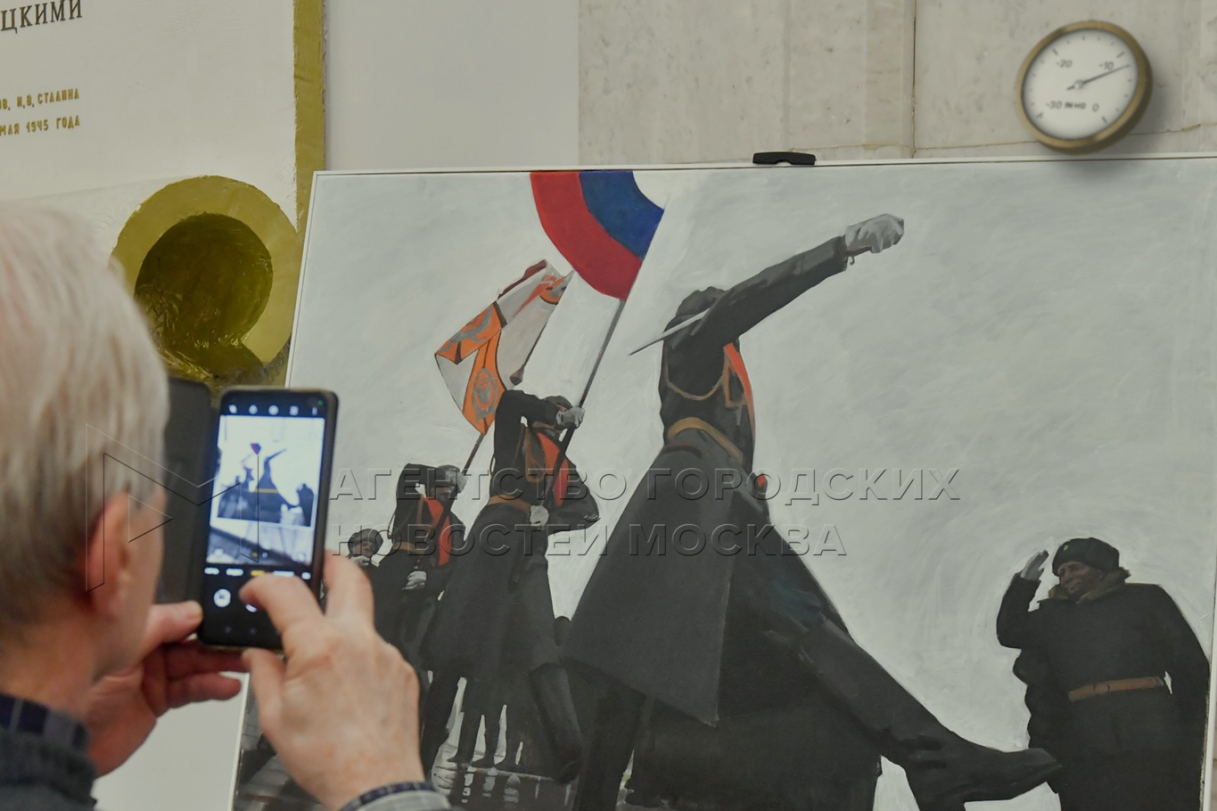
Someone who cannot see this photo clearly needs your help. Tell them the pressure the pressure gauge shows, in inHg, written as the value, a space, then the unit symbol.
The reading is -8 inHg
